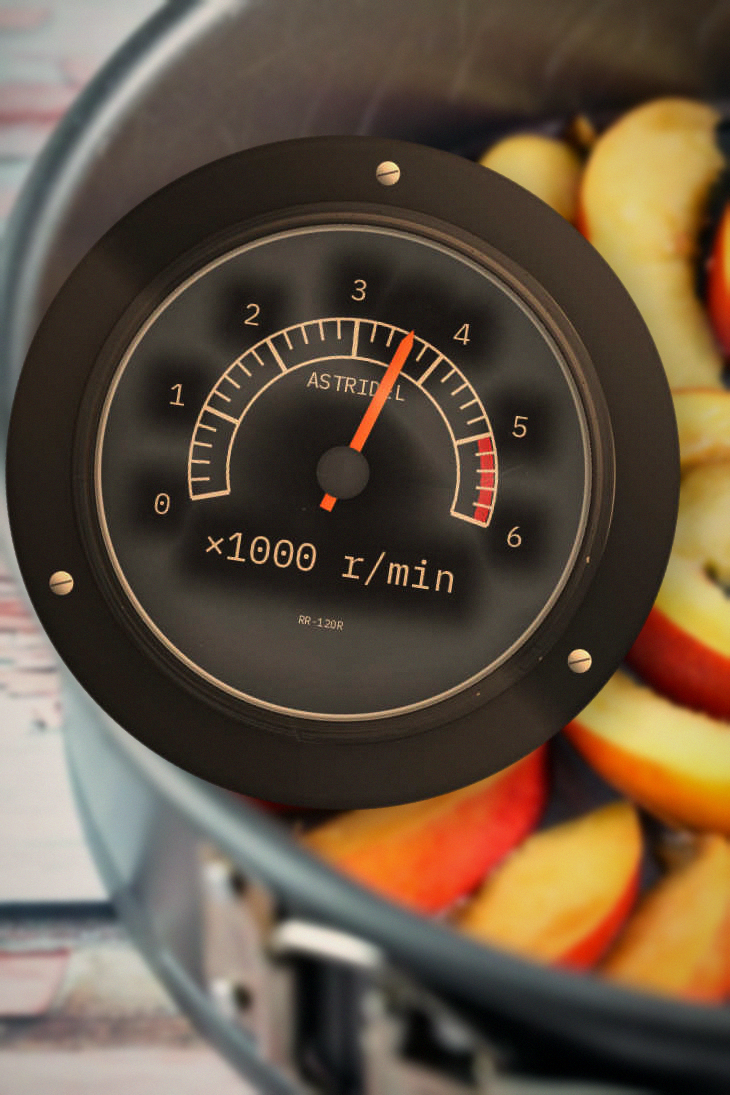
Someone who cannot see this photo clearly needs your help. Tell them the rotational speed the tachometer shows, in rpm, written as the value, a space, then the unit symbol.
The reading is 3600 rpm
